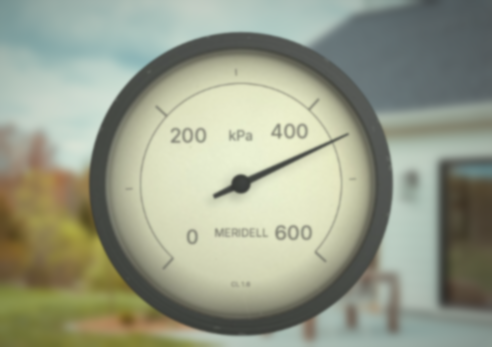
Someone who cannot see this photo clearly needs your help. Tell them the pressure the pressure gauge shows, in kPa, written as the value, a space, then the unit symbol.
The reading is 450 kPa
